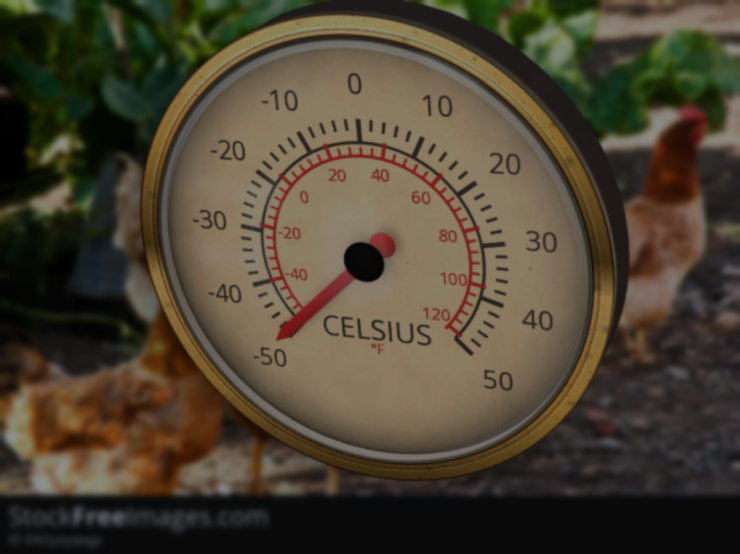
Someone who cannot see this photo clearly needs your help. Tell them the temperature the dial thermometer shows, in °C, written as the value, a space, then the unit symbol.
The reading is -49 °C
